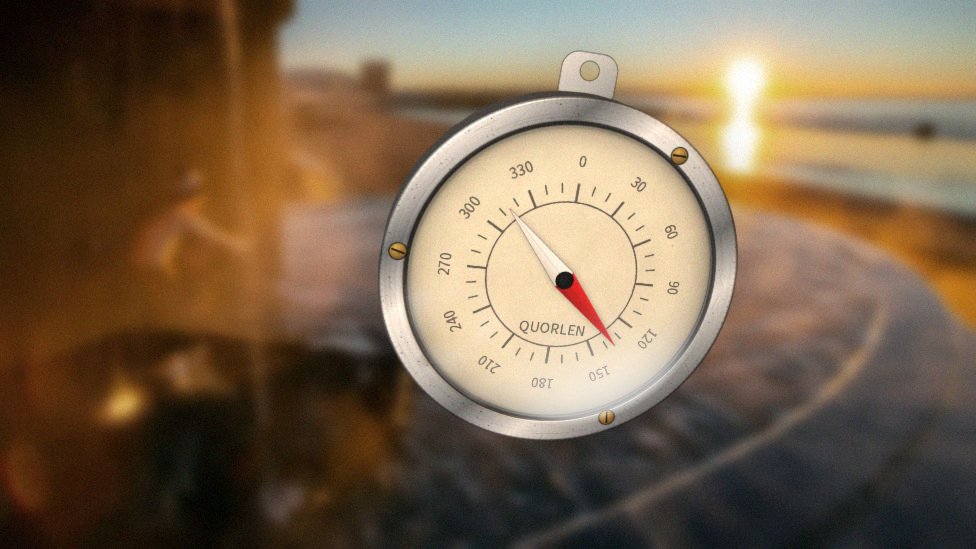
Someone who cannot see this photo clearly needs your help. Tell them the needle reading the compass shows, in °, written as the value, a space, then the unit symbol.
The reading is 135 °
